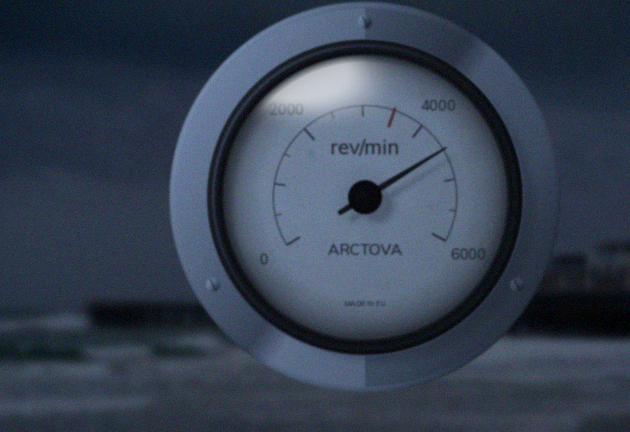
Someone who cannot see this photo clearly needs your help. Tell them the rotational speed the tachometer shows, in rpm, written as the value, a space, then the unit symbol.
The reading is 4500 rpm
